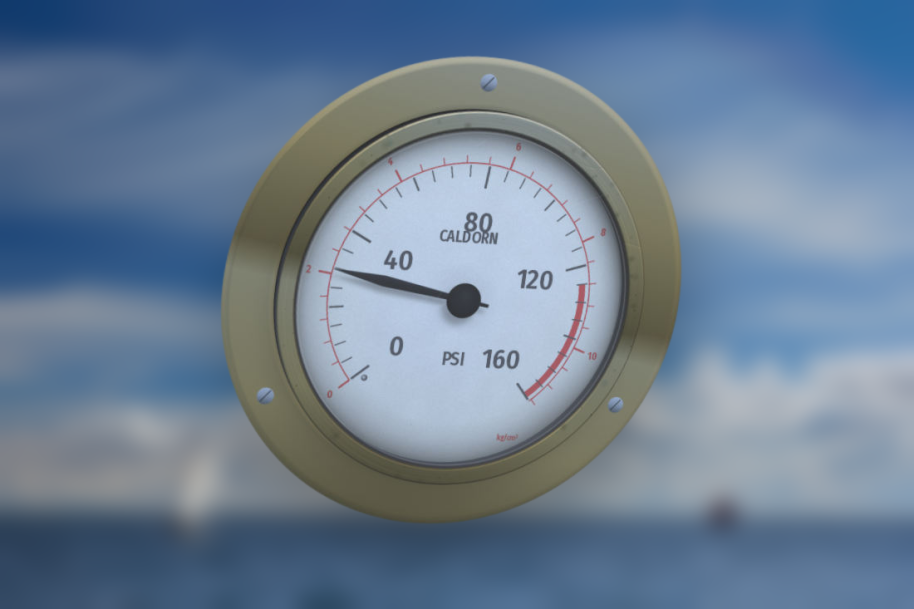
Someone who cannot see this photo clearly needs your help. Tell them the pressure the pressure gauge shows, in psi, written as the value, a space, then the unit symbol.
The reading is 30 psi
